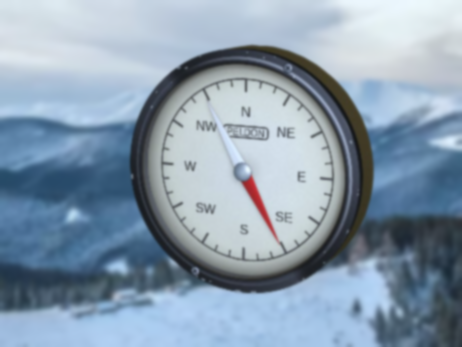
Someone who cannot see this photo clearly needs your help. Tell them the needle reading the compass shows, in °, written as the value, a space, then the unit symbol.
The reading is 150 °
